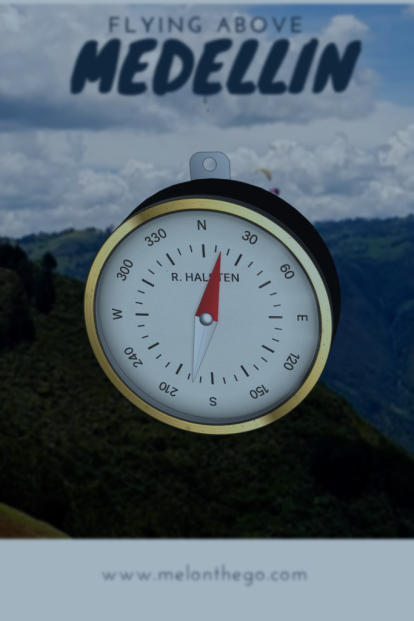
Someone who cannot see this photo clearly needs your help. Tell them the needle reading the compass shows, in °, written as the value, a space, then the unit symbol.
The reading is 15 °
